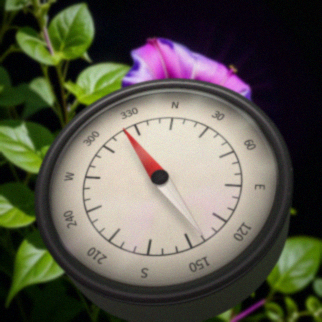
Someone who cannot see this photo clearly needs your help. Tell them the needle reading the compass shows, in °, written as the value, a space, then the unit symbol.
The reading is 320 °
